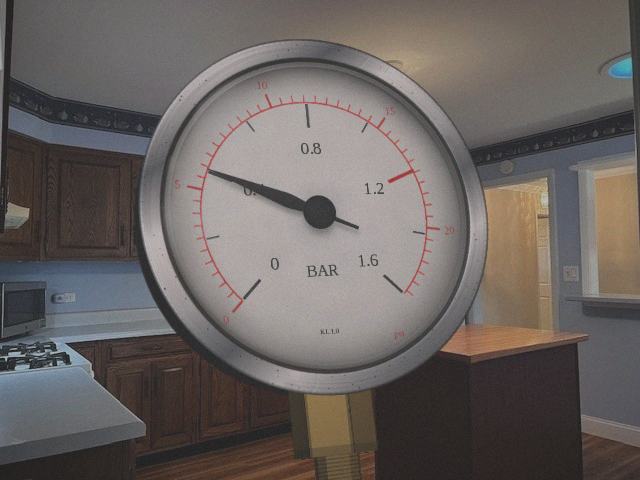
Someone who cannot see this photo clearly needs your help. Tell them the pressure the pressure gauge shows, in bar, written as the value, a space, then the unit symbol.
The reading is 0.4 bar
